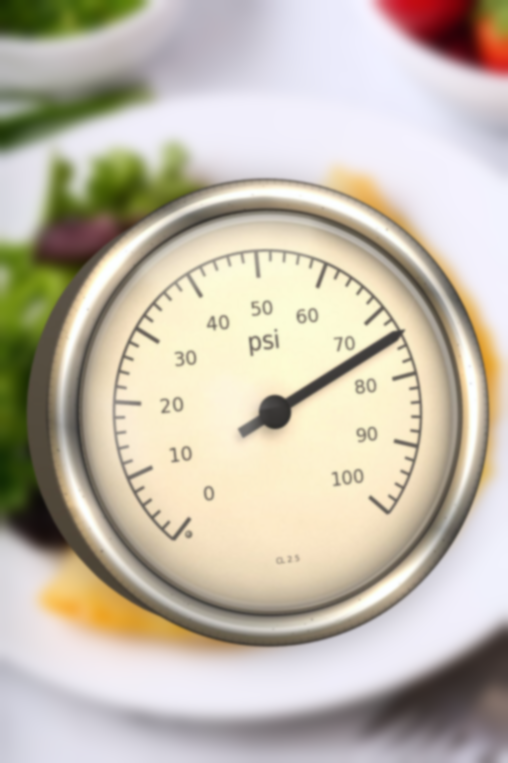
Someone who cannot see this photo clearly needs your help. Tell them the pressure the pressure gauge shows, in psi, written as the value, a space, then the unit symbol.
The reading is 74 psi
